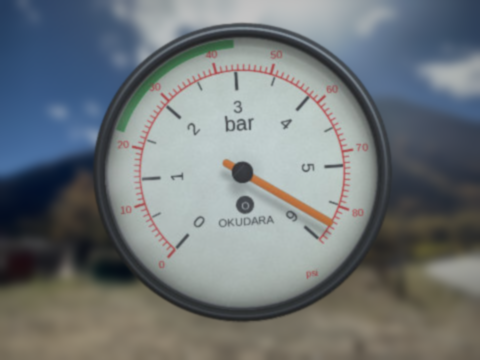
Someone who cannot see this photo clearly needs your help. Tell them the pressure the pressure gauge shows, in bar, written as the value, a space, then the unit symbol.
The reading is 5.75 bar
